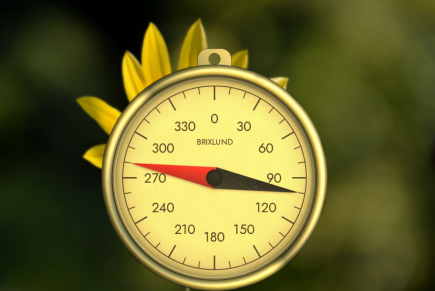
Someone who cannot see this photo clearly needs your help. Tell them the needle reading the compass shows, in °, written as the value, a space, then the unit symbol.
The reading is 280 °
